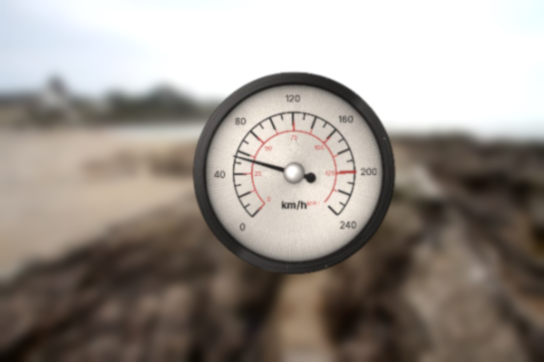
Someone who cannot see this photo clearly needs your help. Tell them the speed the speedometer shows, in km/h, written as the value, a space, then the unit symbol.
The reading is 55 km/h
